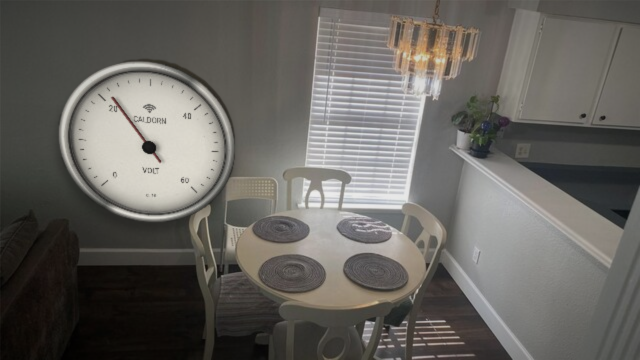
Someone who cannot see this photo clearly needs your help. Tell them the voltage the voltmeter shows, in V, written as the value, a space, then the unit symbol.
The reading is 22 V
